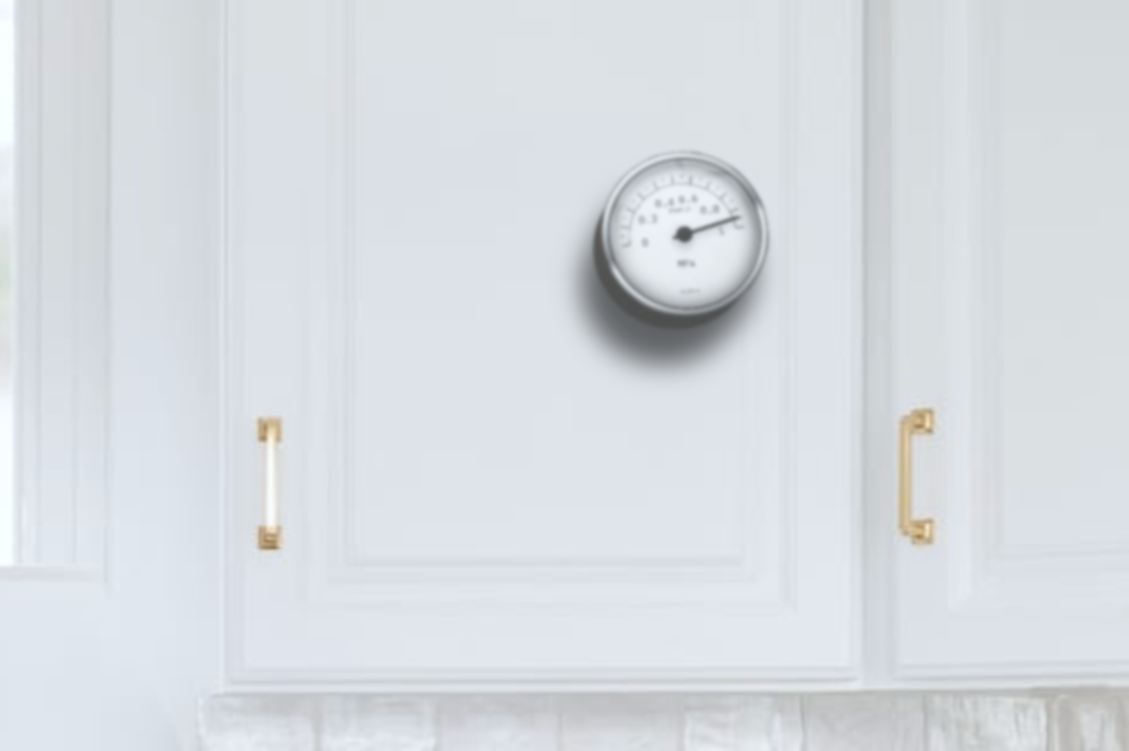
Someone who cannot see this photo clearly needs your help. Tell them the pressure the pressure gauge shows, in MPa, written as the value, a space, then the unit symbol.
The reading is 0.95 MPa
